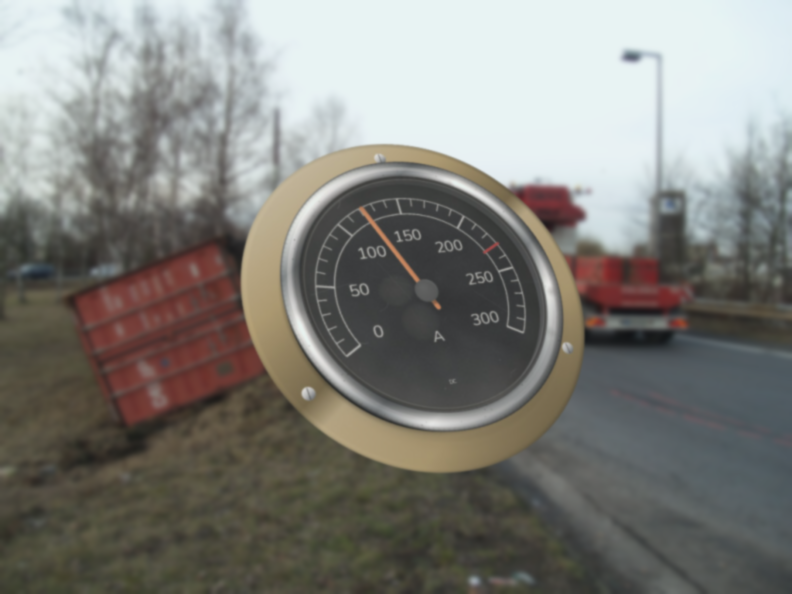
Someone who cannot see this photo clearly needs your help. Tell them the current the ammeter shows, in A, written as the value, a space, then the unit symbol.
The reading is 120 A
